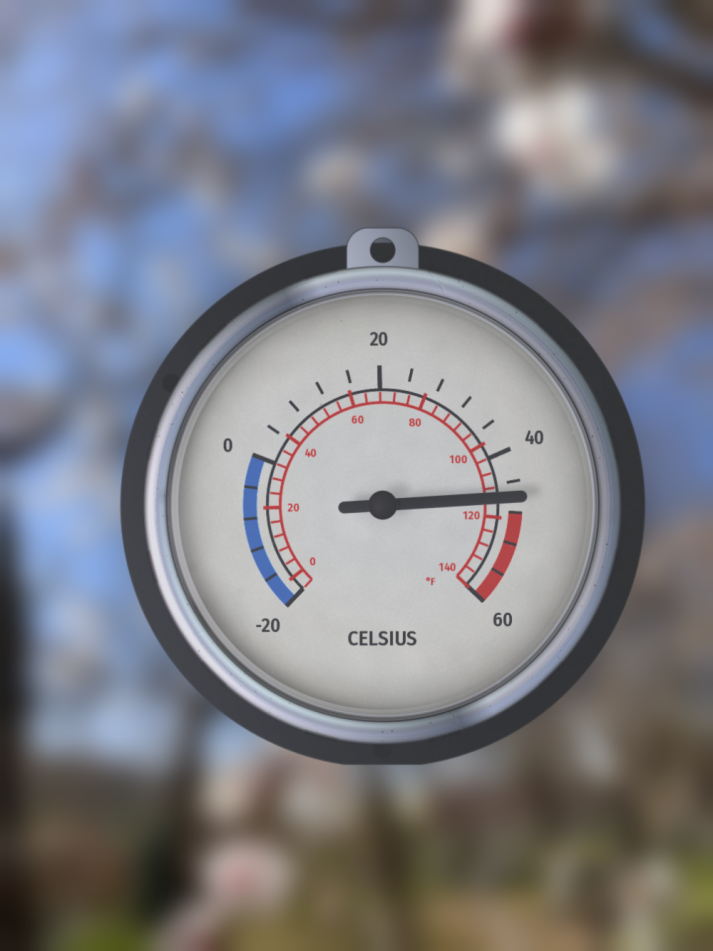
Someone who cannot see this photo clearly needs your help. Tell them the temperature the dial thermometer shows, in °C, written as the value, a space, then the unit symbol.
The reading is 46 °C
